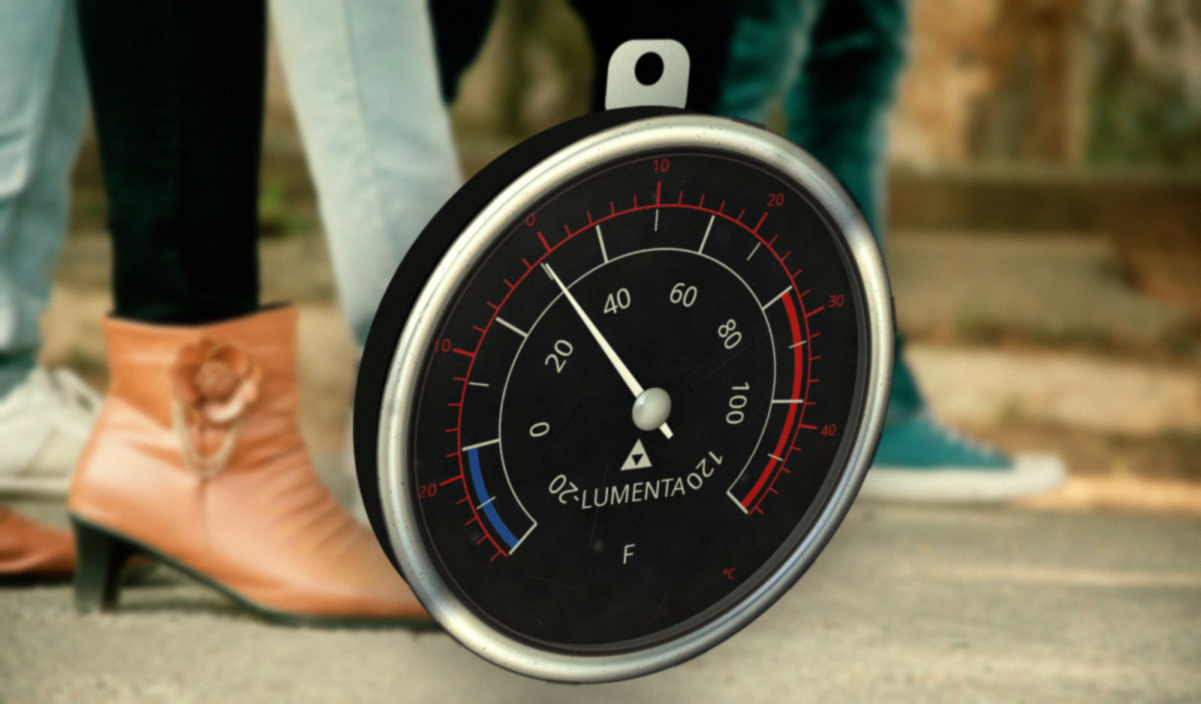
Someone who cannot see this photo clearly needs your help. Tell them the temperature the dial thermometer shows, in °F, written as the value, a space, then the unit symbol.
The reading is 30 °F
